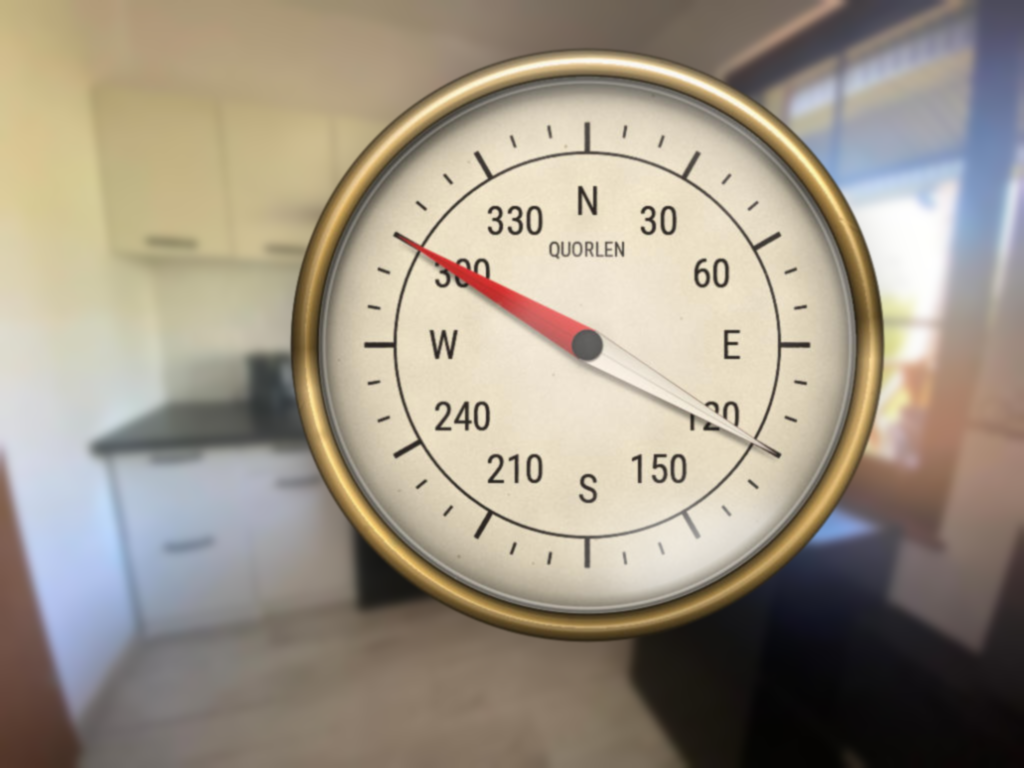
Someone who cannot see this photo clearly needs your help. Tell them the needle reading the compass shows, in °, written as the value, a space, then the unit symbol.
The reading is 300 °
